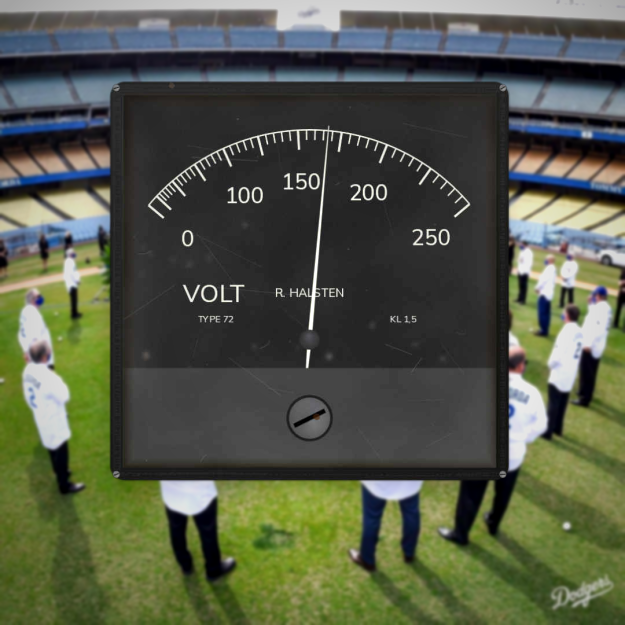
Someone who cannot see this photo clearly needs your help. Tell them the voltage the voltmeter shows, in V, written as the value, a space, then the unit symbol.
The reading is 167.5 V
